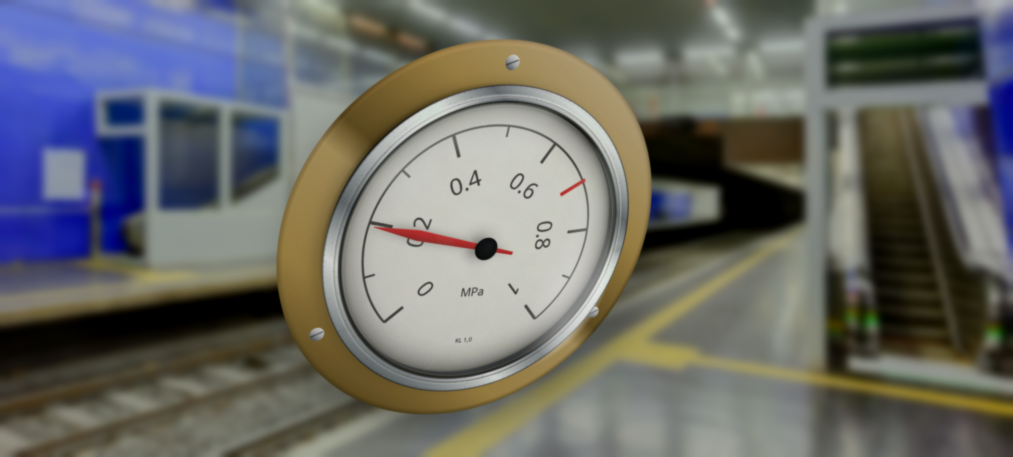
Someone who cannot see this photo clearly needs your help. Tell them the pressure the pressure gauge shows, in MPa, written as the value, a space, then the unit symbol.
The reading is 0.2 MPa
